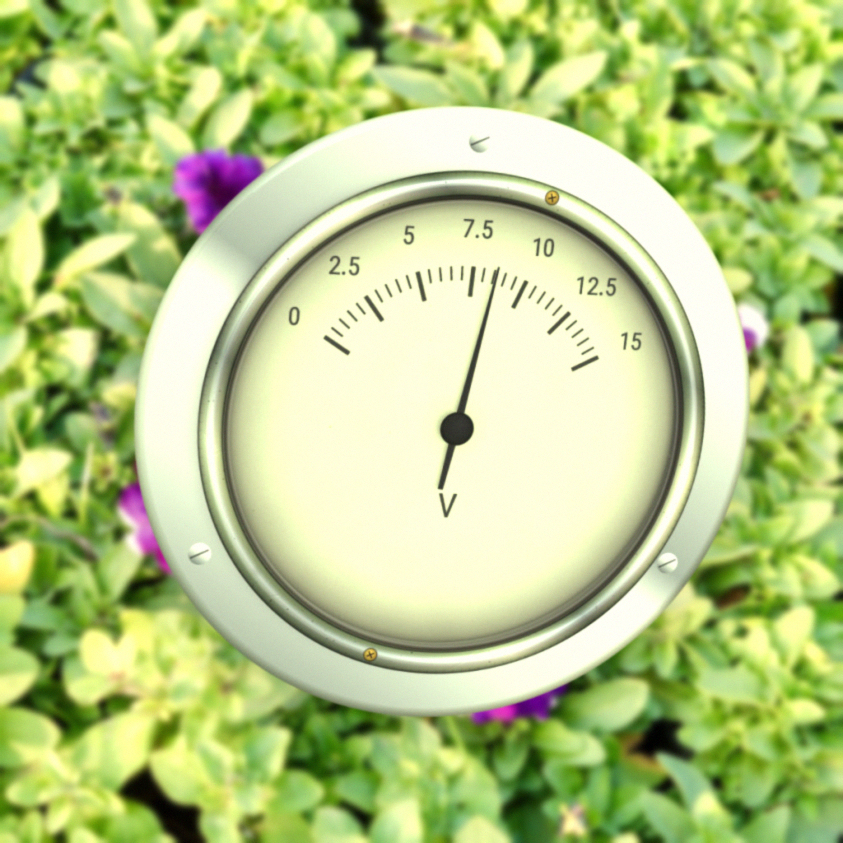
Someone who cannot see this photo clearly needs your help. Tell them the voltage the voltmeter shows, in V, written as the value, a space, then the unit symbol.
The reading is 8.5 V
